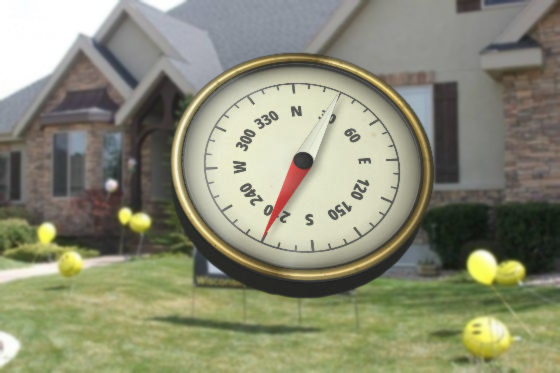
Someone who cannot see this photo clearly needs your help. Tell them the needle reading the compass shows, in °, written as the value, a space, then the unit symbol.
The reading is 210 °
